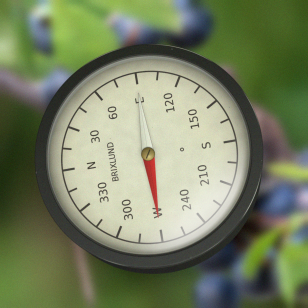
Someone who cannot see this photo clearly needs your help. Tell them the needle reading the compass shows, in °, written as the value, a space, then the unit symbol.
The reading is 270 °
